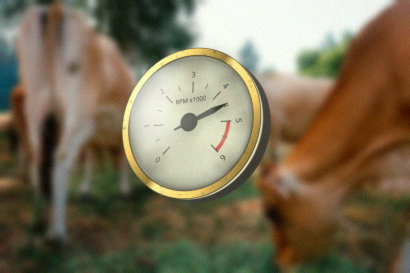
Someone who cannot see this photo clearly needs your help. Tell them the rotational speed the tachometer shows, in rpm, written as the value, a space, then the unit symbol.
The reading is 4500 rpm
